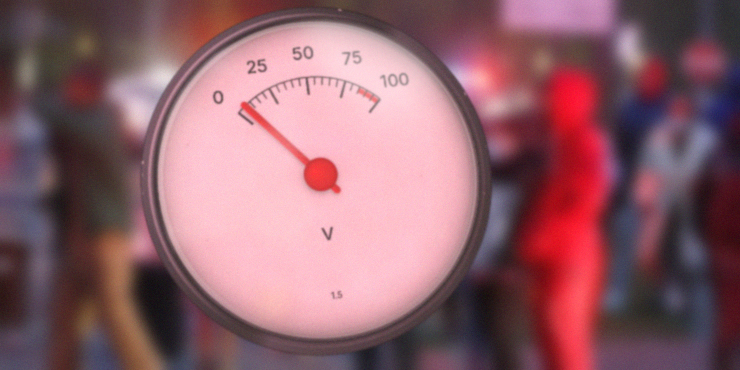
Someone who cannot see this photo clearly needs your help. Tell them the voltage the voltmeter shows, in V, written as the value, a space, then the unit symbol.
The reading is 5 V
